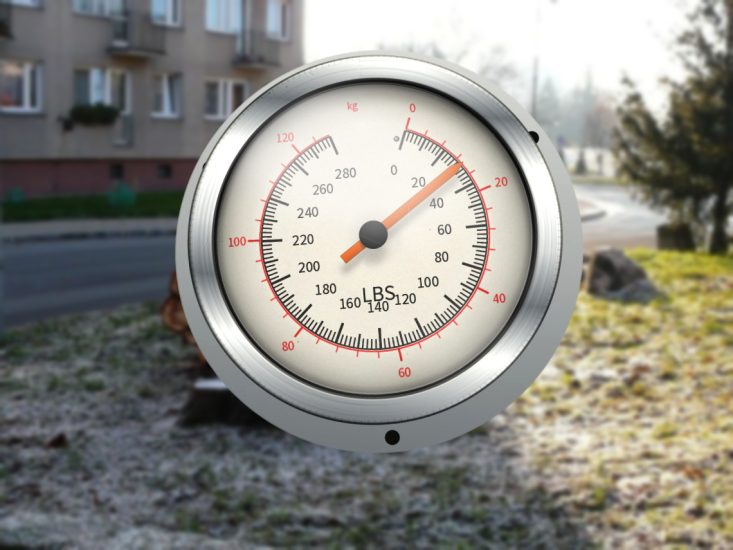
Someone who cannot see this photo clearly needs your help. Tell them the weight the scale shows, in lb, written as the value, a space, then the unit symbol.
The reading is 30 lb
